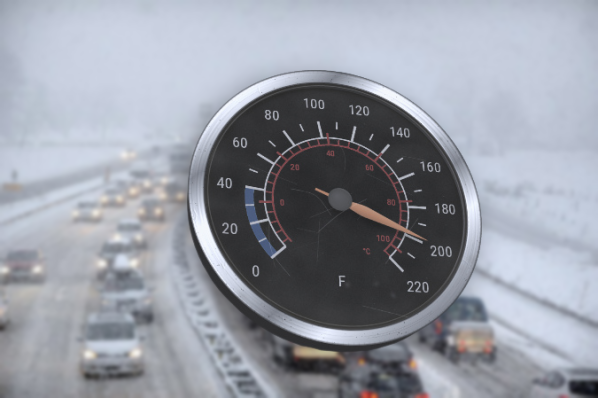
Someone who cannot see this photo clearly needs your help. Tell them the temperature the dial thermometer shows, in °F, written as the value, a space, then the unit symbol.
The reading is 200 °F
